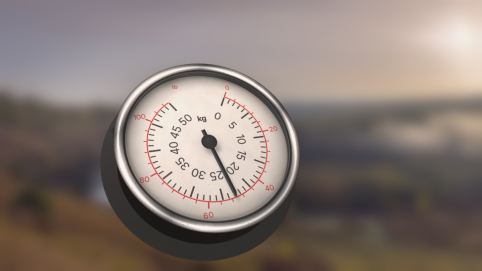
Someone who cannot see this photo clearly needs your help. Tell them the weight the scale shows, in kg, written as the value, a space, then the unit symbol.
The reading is 23 kg
